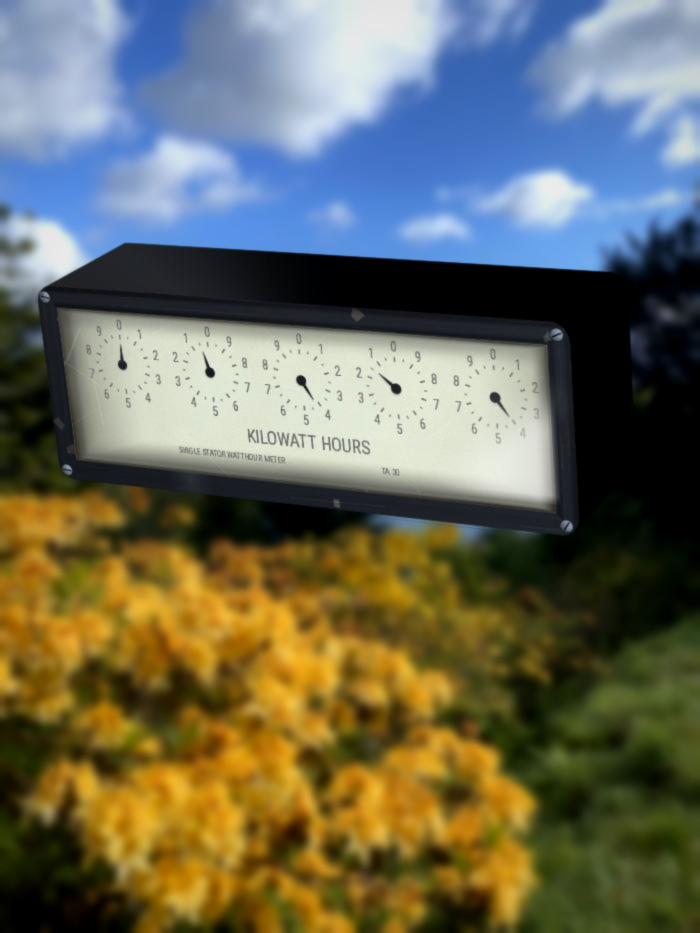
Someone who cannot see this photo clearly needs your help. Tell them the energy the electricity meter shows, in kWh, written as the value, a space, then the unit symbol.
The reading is 414 kWh
